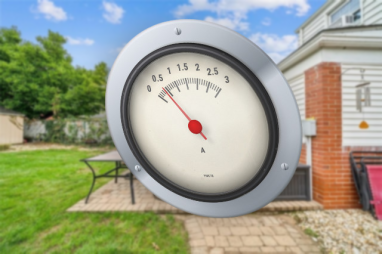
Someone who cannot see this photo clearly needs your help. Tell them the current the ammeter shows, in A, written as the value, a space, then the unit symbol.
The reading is 0.5 A
